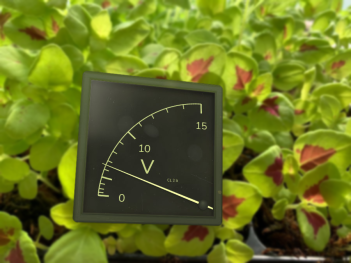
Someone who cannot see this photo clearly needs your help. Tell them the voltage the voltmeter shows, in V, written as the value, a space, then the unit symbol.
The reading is 6.5 V
